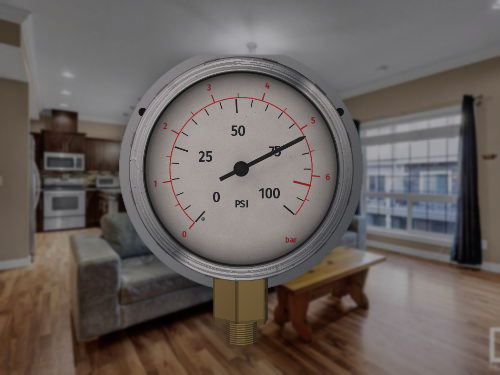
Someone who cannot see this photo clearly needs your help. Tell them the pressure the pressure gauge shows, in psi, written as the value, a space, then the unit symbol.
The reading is 75 psi
